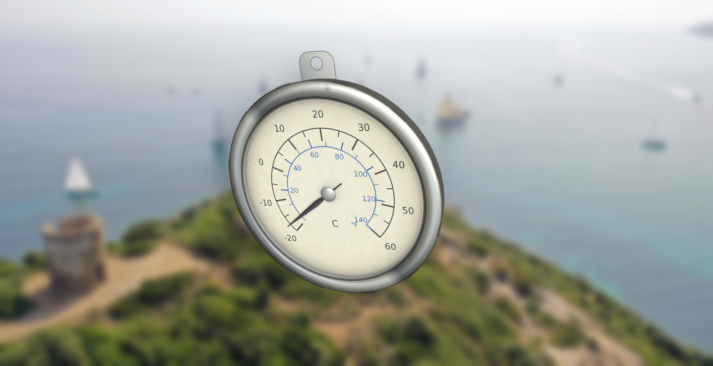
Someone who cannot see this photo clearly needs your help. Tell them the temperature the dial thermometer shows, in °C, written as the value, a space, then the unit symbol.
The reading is -17.5 °C
